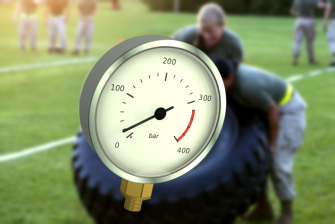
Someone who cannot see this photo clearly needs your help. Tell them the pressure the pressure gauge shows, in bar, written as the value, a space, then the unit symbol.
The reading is 20 bar
